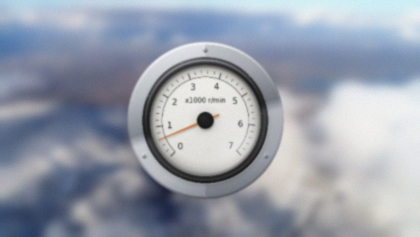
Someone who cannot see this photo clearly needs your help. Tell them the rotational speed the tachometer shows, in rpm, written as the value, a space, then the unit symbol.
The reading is 600 rpm
